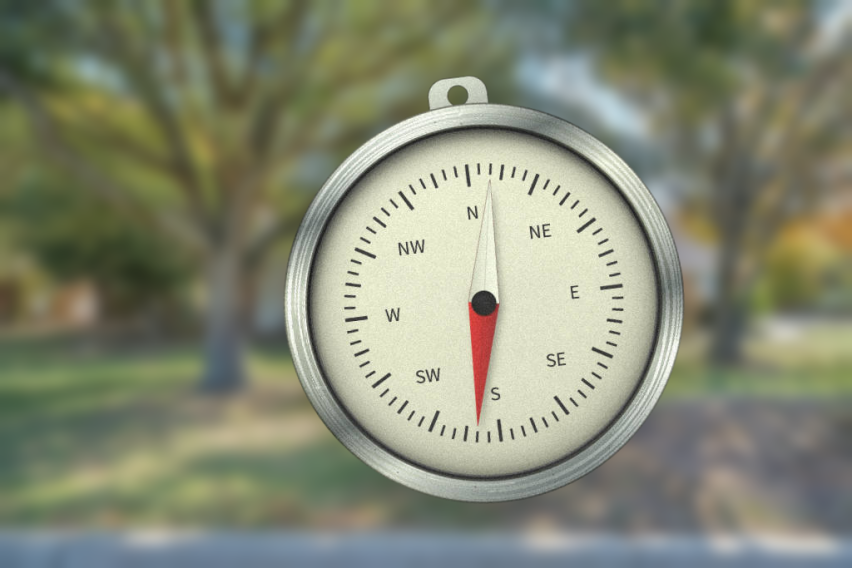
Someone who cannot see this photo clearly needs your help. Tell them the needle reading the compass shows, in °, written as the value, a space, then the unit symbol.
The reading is 190 °
